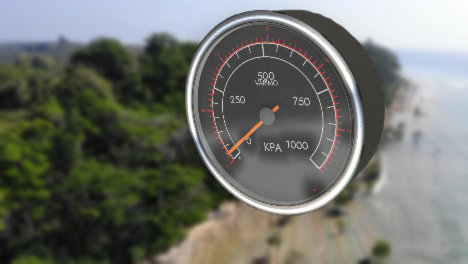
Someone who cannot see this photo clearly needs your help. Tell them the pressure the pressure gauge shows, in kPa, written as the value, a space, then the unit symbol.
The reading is 25 kPa
